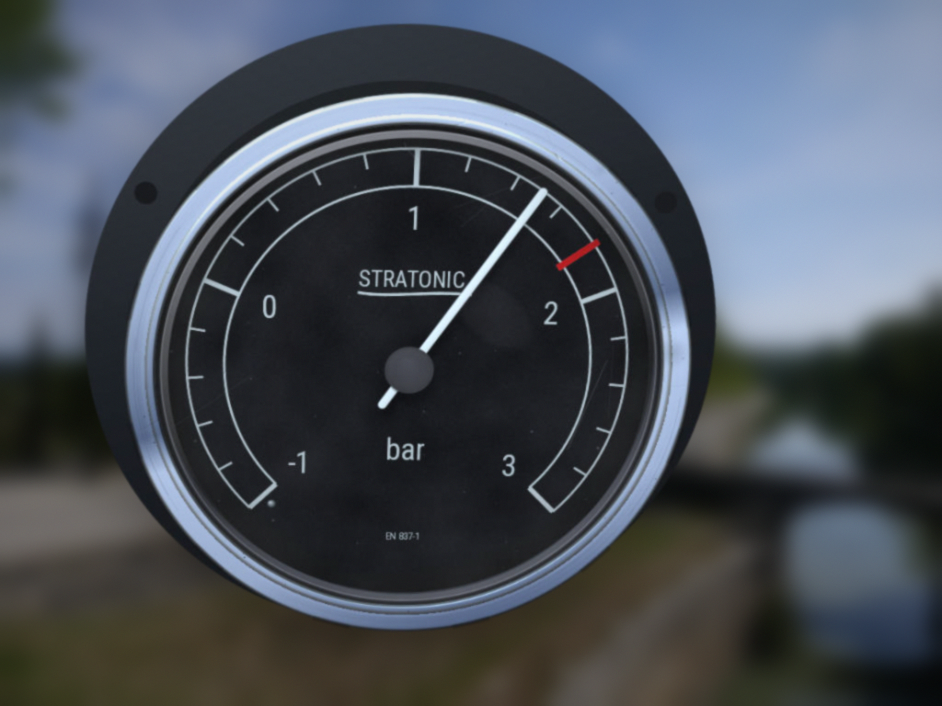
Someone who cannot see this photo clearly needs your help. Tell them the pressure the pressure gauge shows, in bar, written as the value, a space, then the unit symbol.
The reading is 1.5 bar
